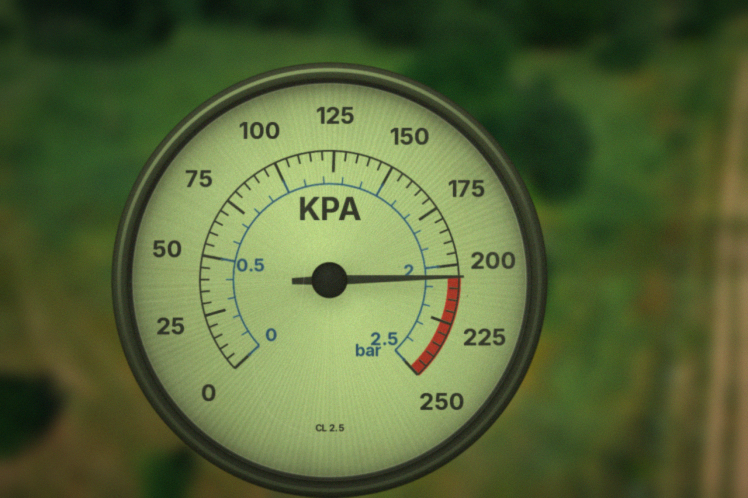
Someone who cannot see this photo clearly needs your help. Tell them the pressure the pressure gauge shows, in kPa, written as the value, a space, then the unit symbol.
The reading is 205 kPa
